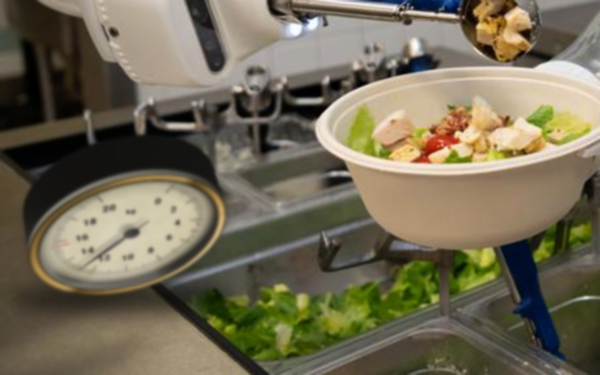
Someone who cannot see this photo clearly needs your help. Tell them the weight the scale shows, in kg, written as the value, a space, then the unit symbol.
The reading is 13 kg
